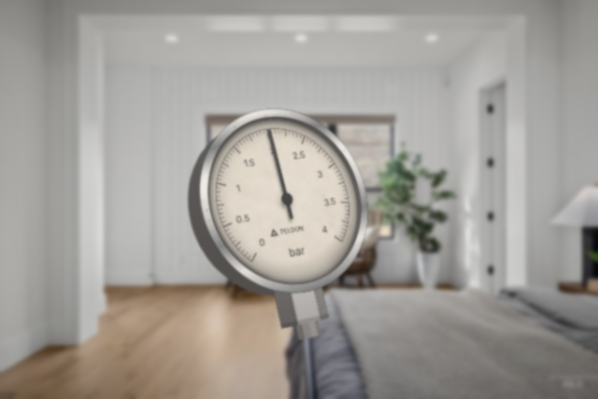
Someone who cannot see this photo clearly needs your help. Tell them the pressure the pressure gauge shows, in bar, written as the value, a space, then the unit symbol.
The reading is 2 bar
